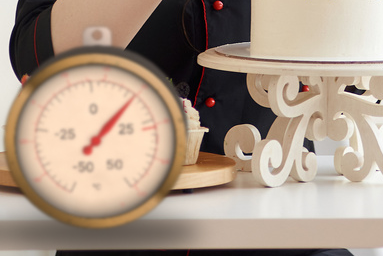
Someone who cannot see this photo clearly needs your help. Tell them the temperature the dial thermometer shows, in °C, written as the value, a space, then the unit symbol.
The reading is 15 °C
